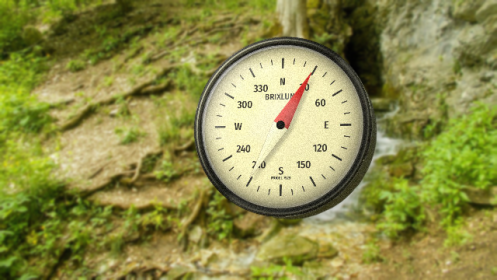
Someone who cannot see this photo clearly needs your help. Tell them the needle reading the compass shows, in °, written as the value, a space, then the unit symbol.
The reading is 30 °
